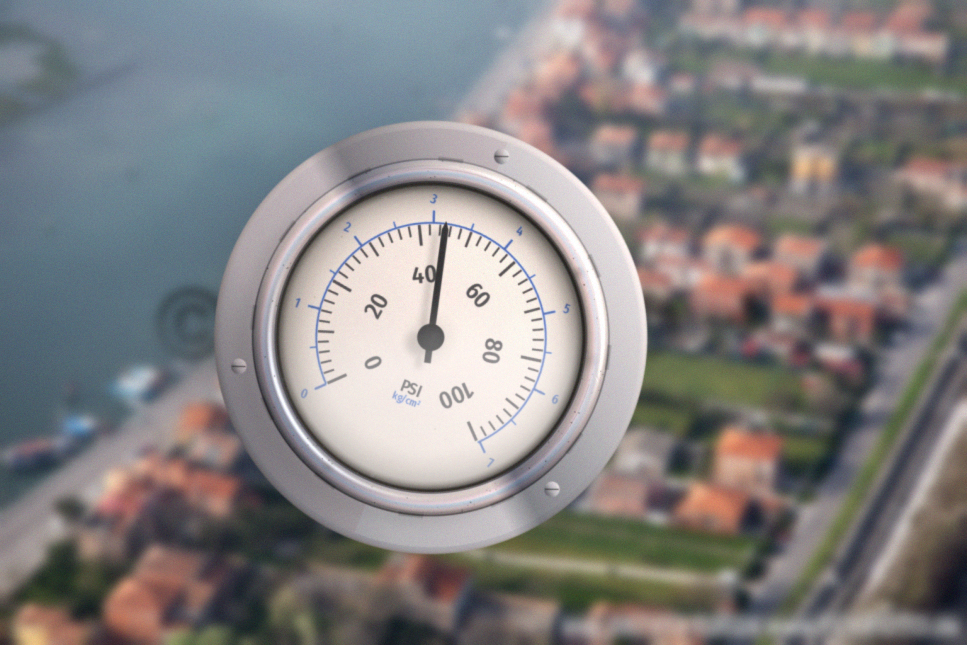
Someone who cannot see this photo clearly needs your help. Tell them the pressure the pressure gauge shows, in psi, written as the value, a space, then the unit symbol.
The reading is 45 psi
